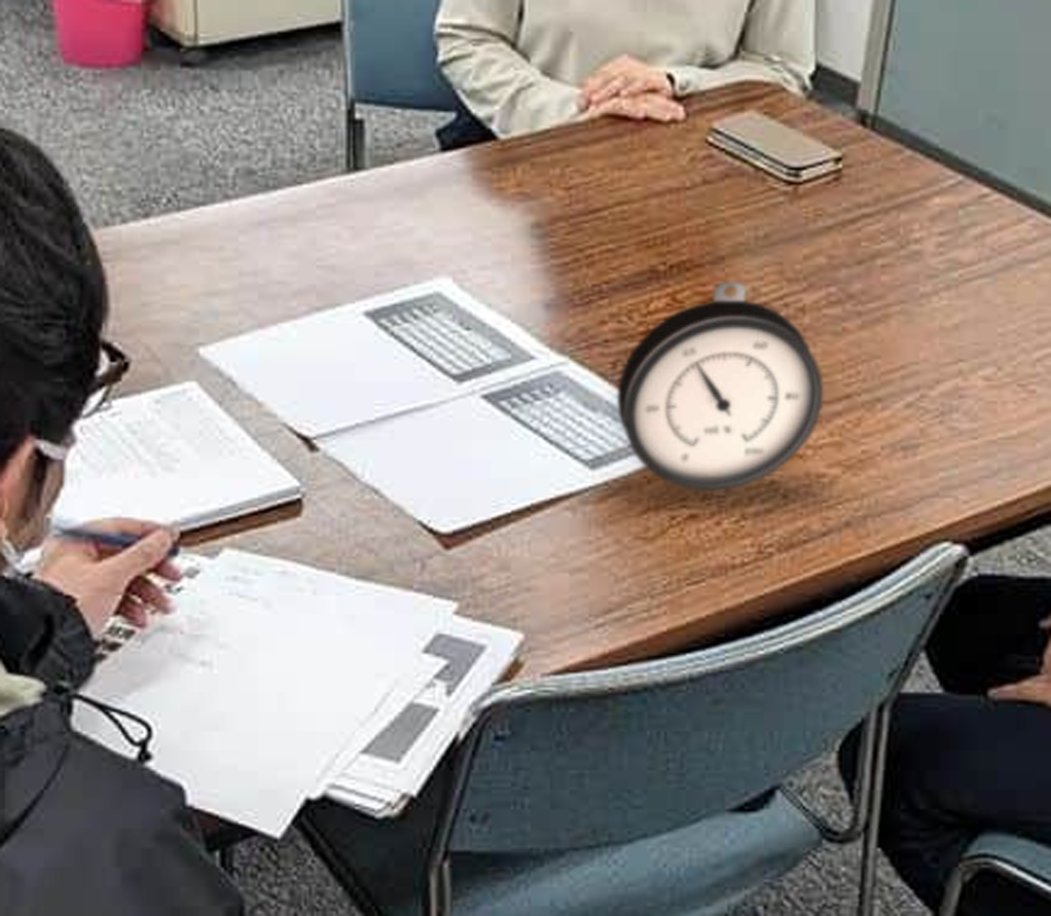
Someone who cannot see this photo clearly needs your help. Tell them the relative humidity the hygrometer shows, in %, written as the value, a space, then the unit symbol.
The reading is 40 %
